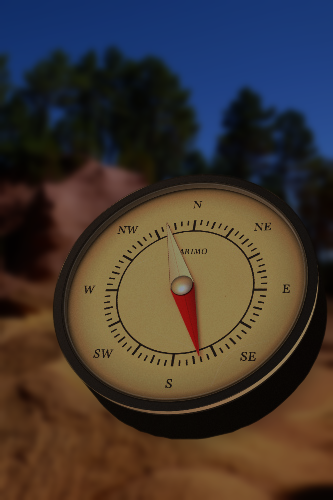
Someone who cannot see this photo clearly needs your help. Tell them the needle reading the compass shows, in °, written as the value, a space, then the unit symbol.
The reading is 160 °
